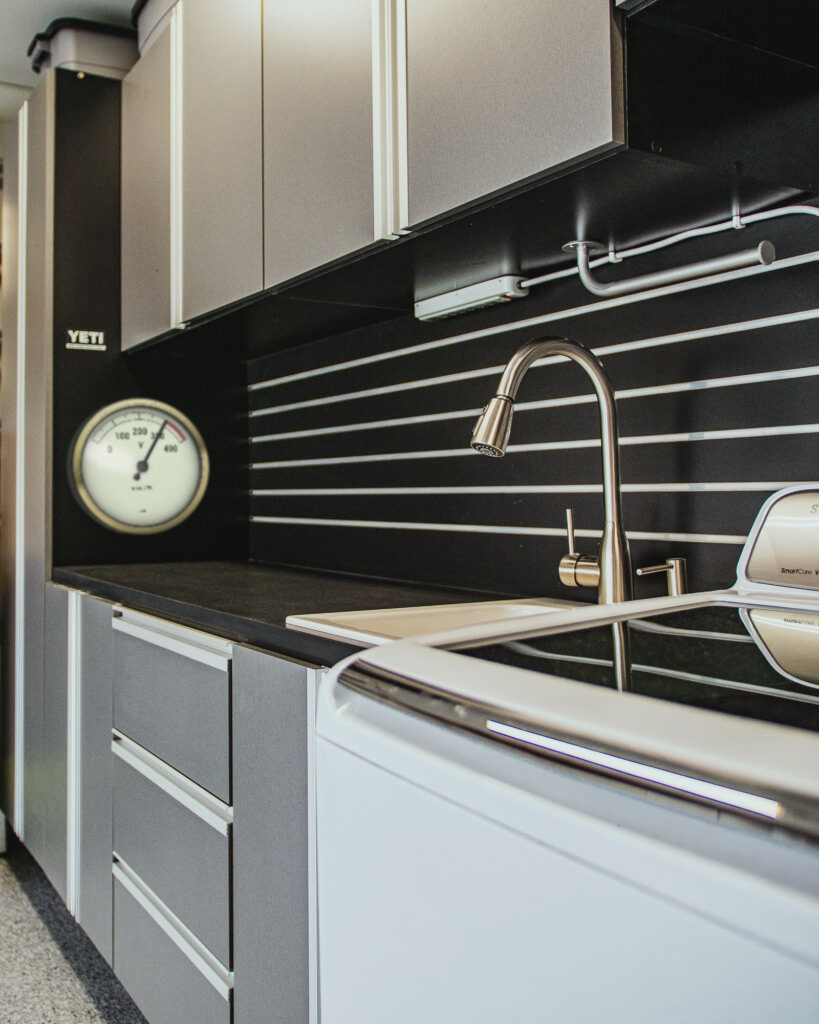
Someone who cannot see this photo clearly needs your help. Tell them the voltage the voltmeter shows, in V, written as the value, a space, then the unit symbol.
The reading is 300 V
